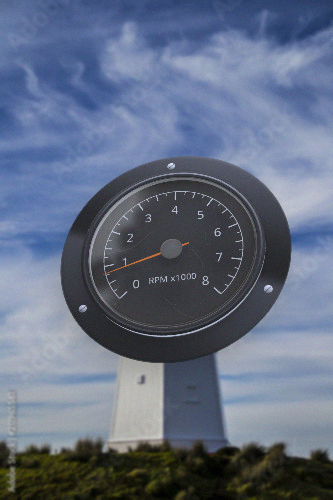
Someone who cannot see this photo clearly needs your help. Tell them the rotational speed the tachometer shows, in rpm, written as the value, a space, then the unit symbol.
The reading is 750 rpm
